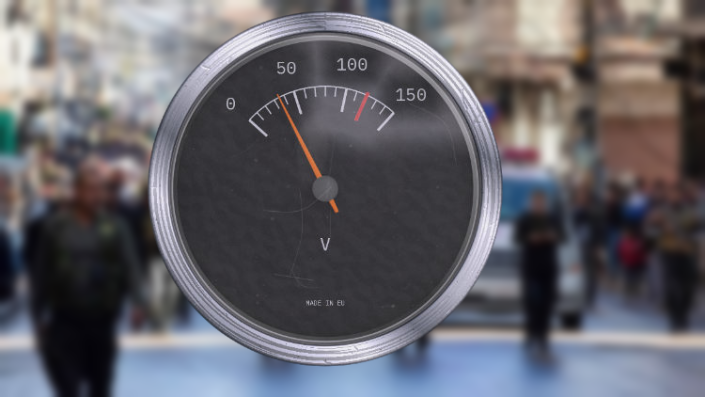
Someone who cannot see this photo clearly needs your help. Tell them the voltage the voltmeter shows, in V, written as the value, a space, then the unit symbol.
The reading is 35 V
